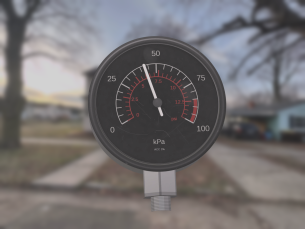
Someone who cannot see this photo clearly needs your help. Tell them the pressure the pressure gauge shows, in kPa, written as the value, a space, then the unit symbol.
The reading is 42.5 kPa
